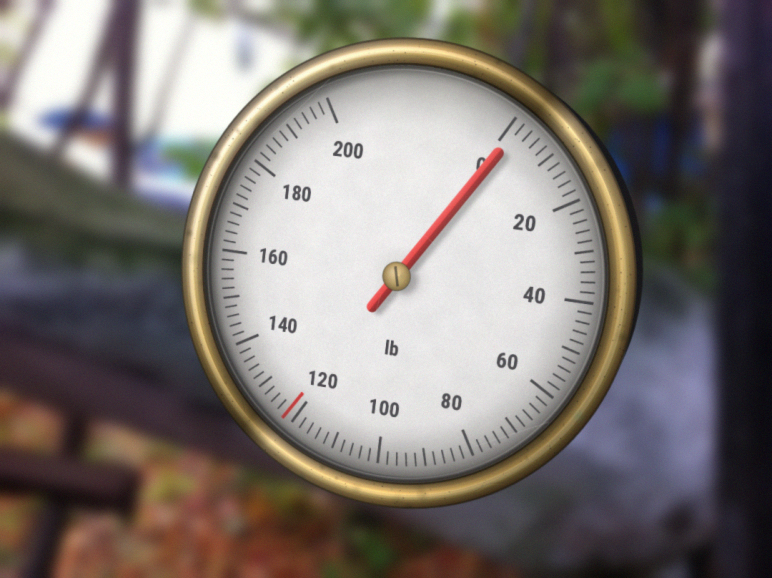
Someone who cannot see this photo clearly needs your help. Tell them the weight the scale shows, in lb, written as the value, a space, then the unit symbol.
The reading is 2 lb
